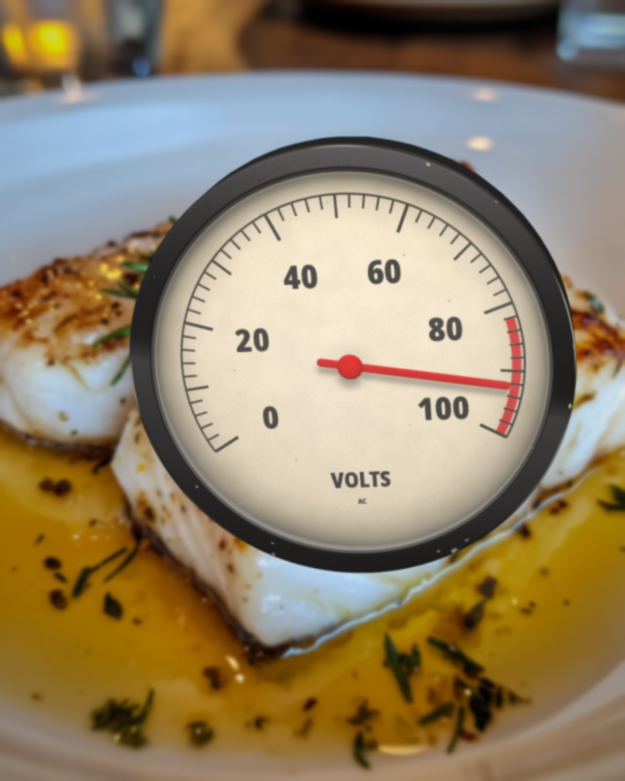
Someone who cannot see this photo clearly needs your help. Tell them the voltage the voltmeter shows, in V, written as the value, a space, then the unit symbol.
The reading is 92 V
